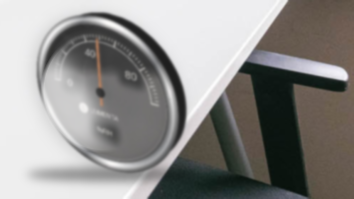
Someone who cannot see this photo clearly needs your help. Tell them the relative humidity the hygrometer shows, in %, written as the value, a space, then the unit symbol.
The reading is 50 %
